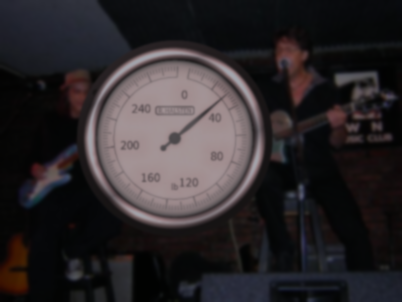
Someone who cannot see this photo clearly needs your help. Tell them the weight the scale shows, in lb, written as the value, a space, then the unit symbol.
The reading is 30 lb
